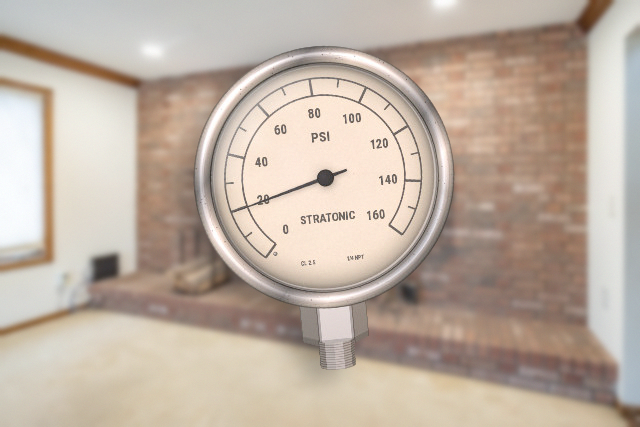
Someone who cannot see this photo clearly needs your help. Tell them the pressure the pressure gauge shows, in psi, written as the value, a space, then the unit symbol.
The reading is 20 psi
